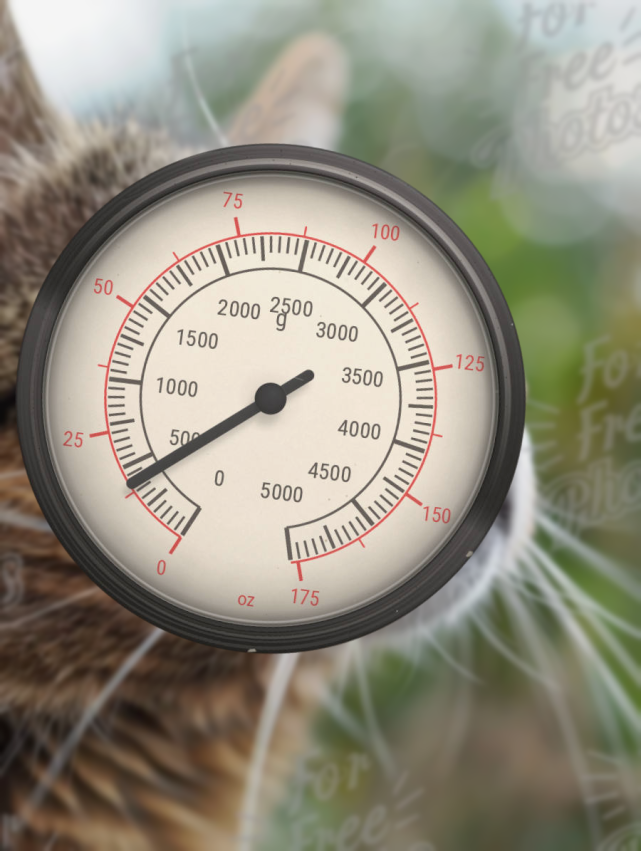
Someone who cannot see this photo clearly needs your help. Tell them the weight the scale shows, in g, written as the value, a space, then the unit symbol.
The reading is 400 g
